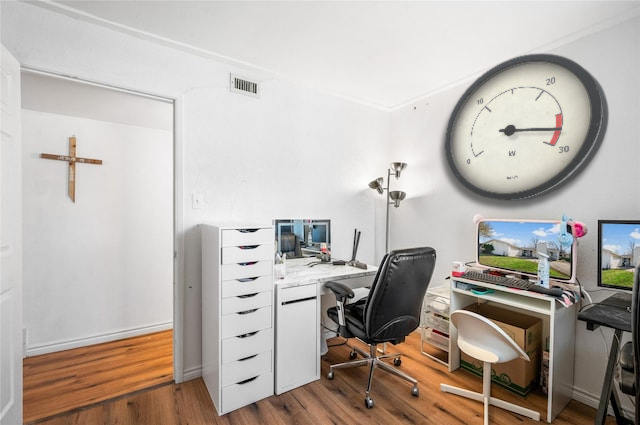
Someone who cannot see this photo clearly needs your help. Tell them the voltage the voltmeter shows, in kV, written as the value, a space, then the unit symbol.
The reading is 27.5 kV
